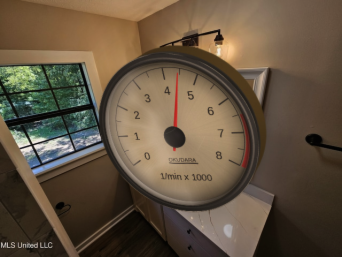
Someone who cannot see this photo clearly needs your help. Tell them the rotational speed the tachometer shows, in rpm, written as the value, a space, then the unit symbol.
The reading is 4500 rpm
